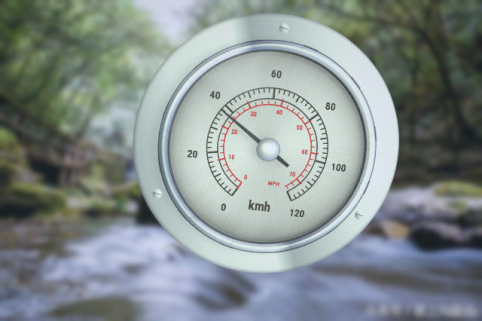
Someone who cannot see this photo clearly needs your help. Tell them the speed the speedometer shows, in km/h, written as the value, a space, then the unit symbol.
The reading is 38 km/h
